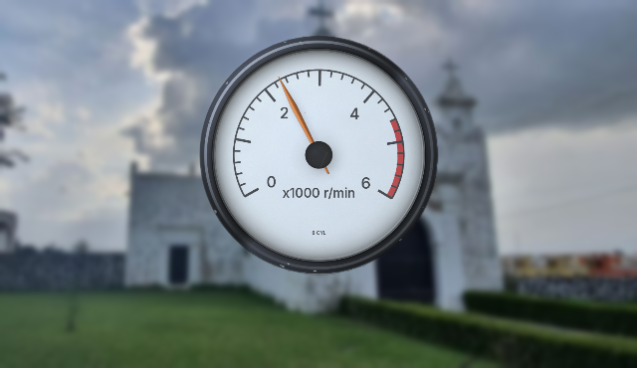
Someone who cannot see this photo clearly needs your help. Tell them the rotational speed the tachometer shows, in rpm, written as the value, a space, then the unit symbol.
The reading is 2300 rpm
